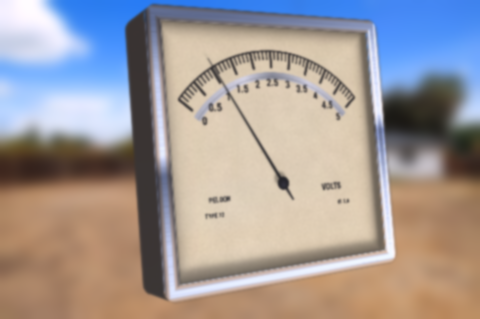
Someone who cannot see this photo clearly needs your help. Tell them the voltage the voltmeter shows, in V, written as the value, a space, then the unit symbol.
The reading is 1 V
